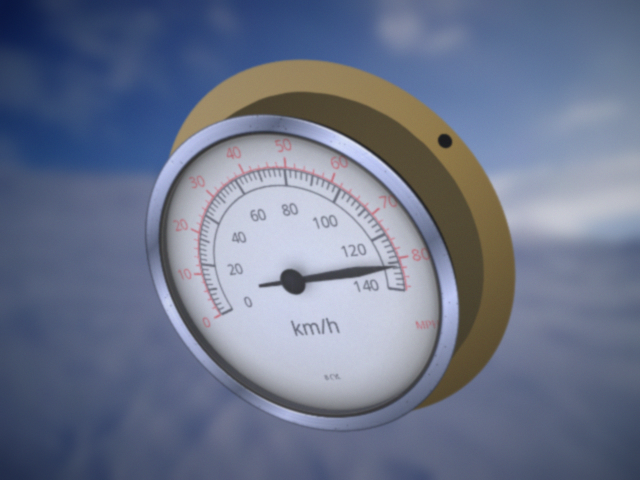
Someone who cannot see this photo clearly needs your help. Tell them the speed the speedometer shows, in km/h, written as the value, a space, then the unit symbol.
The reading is 130 km/h
